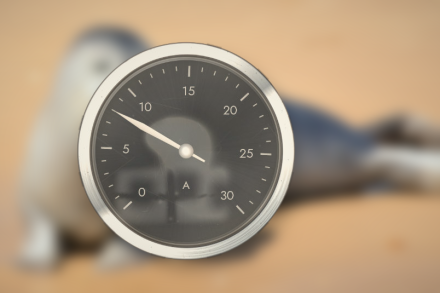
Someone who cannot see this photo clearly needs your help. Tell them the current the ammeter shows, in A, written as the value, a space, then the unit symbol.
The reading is 8 A
